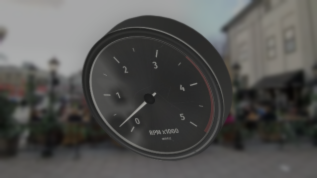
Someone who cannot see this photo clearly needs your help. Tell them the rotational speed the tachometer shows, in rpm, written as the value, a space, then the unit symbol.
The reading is 250 rpm
